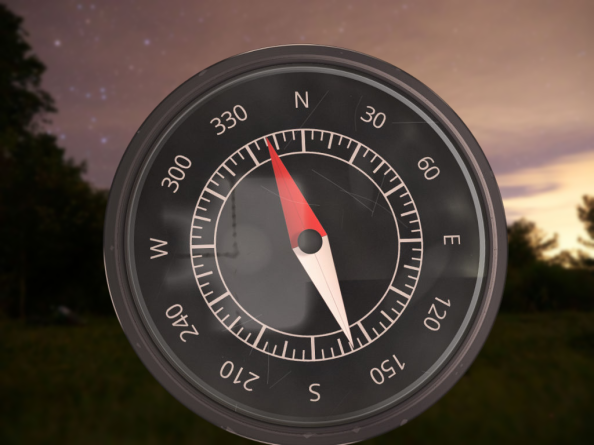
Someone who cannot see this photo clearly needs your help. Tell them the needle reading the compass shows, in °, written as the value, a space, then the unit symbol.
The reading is 340 °
